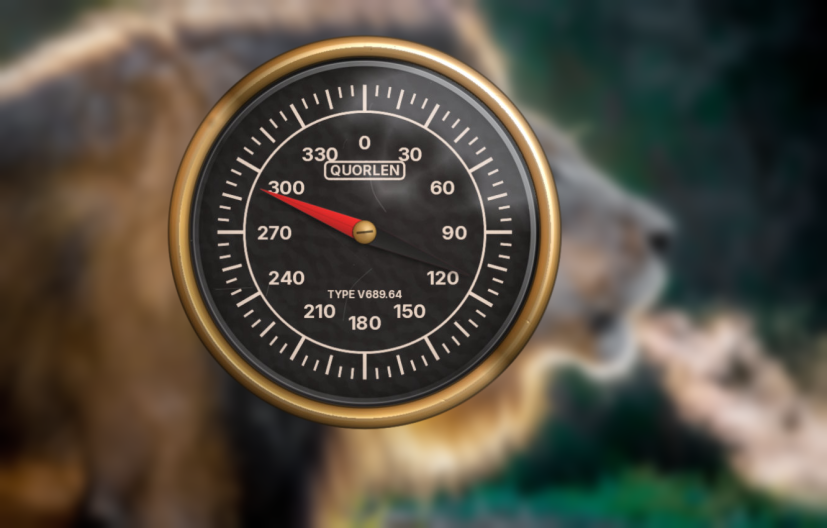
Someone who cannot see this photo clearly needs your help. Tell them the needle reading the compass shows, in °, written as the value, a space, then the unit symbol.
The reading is 292.5 °
